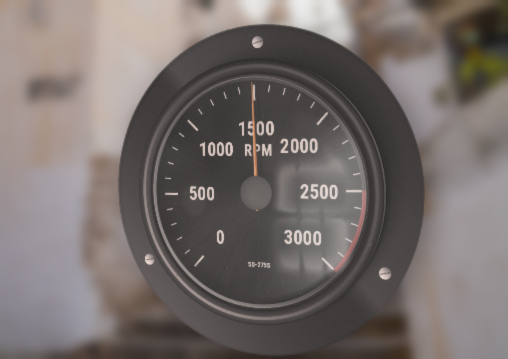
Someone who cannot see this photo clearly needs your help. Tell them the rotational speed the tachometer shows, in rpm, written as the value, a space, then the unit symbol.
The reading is 1500 rpm
